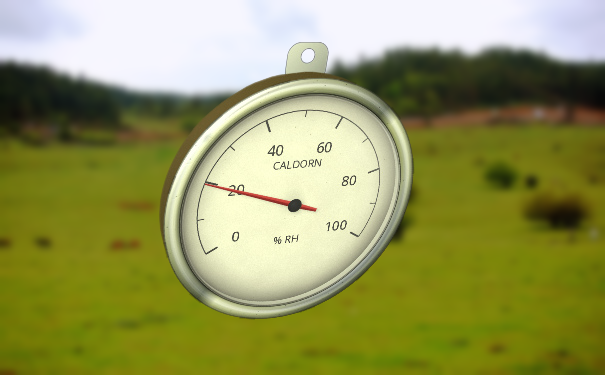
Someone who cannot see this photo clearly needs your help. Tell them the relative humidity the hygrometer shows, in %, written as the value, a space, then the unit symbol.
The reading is 20 %
